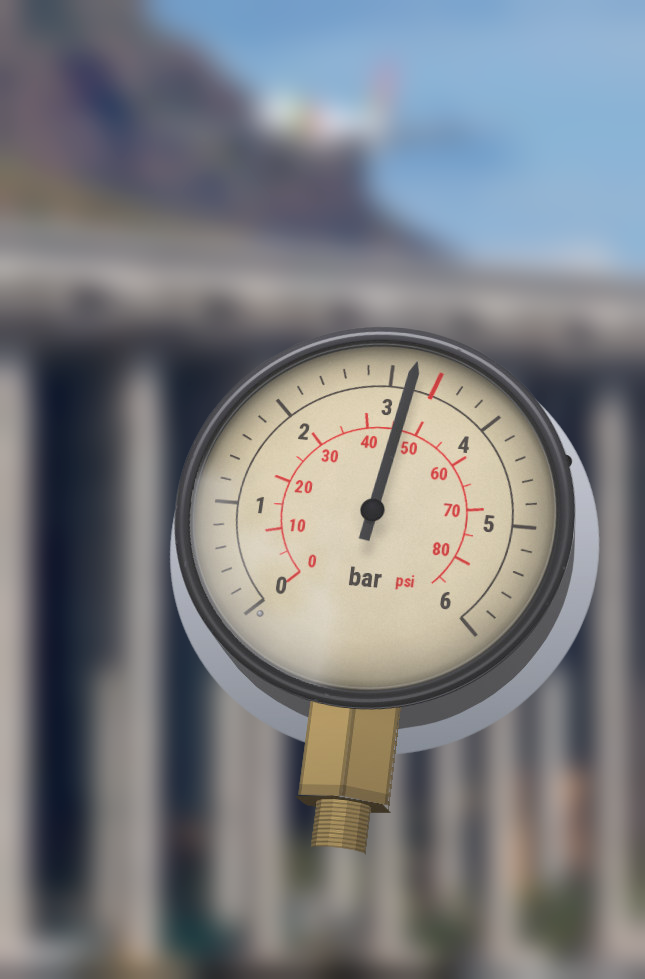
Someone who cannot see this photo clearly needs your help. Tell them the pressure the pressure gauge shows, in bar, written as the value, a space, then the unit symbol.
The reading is 3.2 bar
